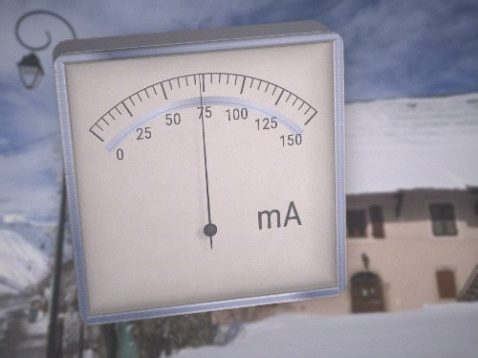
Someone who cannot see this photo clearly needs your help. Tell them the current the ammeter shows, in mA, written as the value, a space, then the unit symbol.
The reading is 72.5 mA
